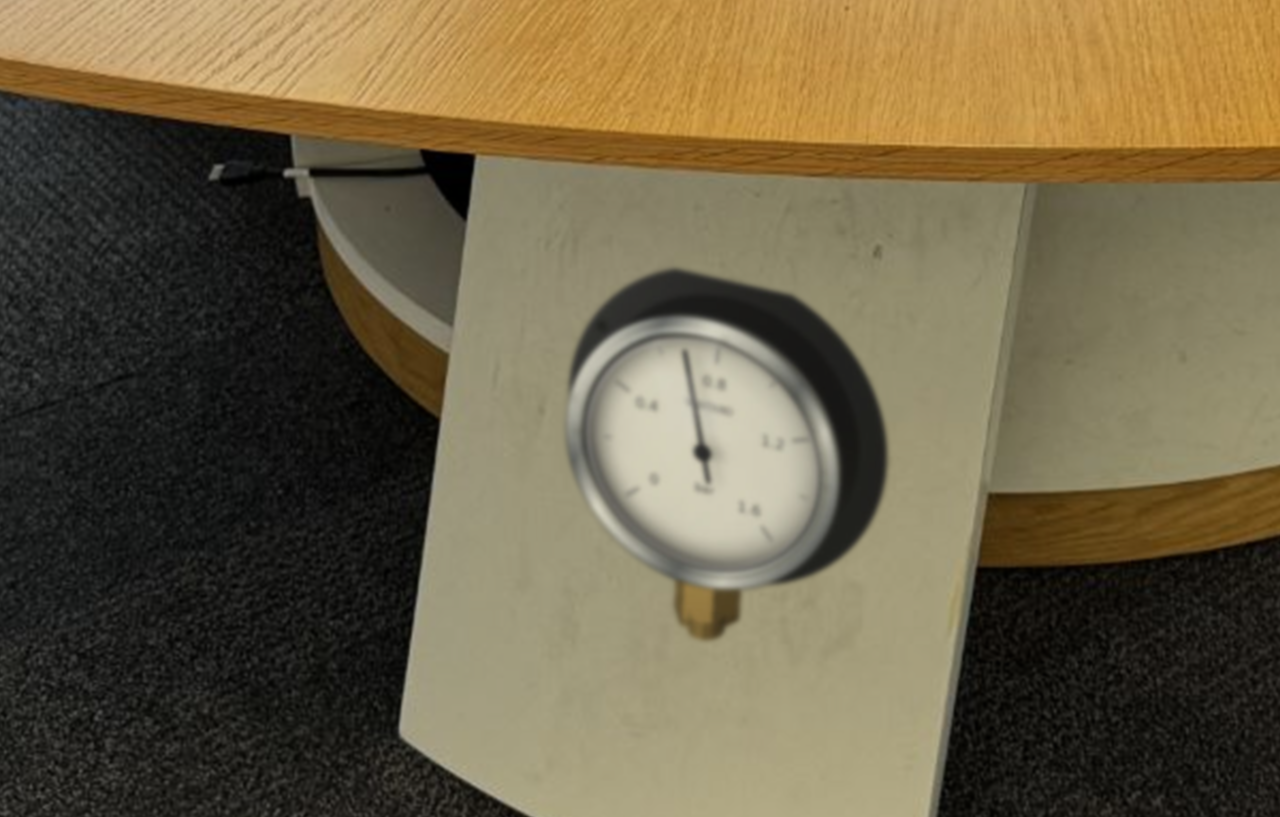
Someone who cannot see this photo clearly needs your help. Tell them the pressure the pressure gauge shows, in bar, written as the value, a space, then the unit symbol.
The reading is 0.7 bar
